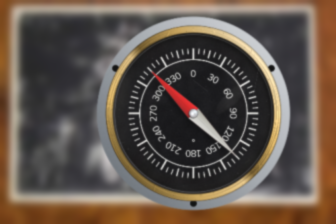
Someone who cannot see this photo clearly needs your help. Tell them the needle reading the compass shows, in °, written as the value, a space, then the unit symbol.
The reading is 315 °
